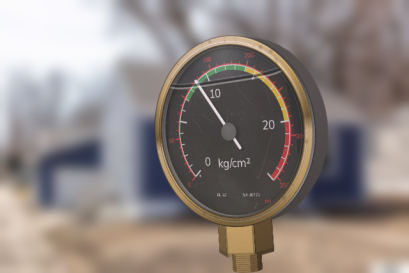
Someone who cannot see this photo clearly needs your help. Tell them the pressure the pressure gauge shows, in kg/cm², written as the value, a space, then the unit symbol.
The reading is 9 kg/cm²
